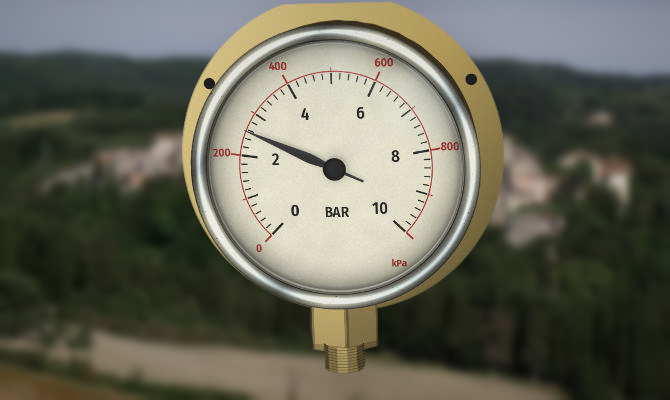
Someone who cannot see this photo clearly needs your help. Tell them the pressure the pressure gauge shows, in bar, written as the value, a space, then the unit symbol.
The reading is 2.6 bar
